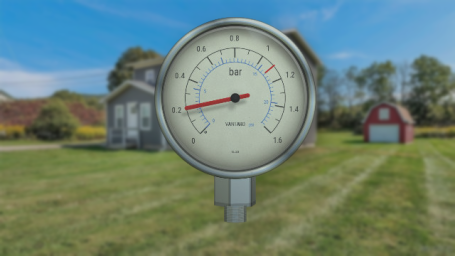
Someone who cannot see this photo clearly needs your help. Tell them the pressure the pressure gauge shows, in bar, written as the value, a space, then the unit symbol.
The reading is 0.2 bar
